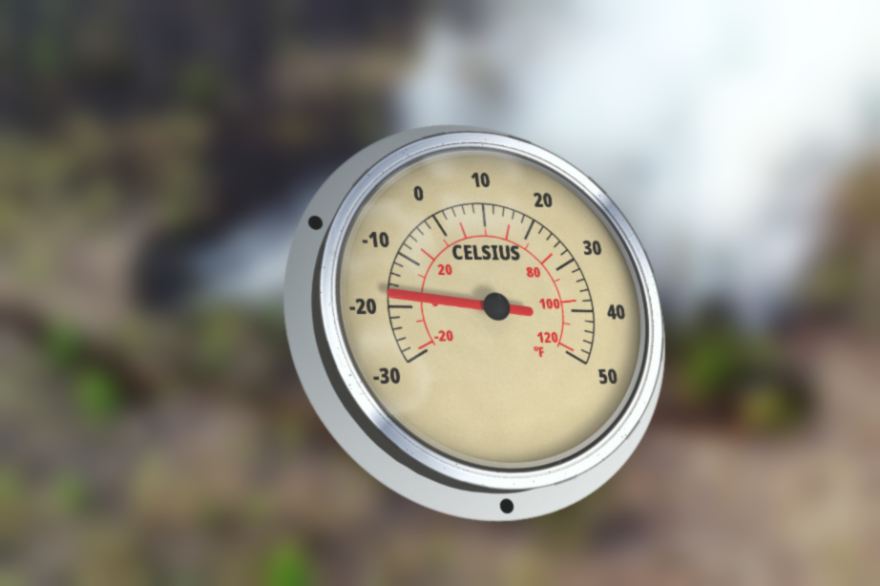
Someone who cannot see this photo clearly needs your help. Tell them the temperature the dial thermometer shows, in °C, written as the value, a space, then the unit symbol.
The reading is -18 °C
